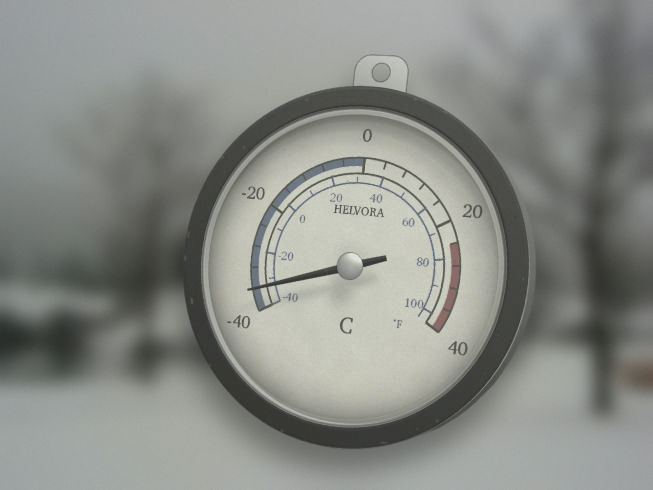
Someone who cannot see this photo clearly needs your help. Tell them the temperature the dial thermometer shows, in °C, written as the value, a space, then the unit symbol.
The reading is -36 °C
